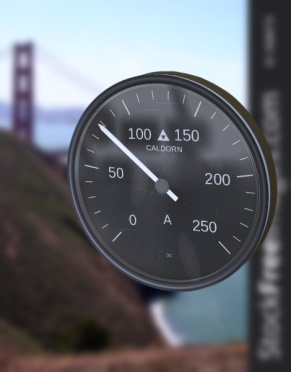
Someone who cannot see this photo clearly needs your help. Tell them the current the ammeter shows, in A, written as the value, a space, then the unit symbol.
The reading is 80 A
